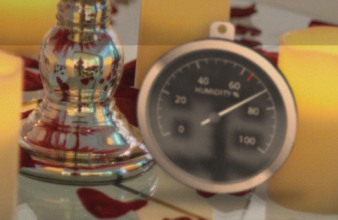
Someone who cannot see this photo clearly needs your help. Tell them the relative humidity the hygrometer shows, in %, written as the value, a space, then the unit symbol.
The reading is 72 %
